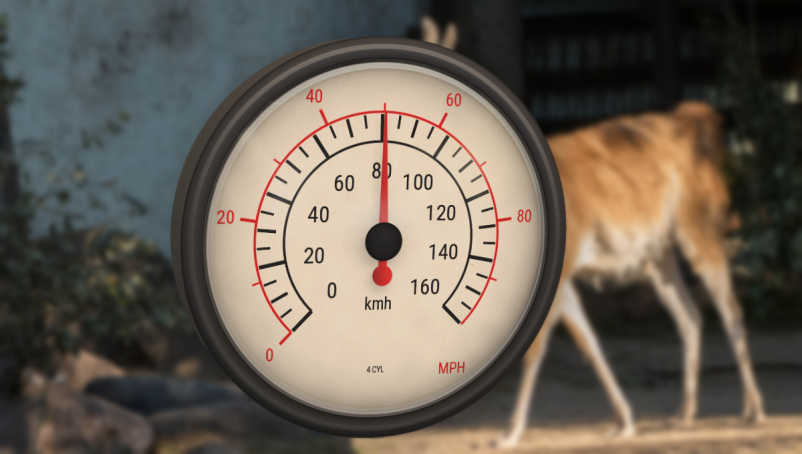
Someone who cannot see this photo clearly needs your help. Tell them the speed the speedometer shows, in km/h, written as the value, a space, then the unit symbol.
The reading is 80 km/h
